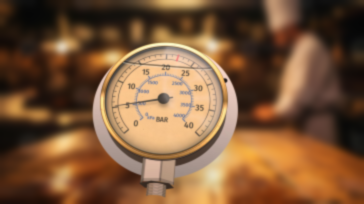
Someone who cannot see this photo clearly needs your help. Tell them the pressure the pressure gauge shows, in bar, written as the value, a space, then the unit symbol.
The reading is 5 bar
